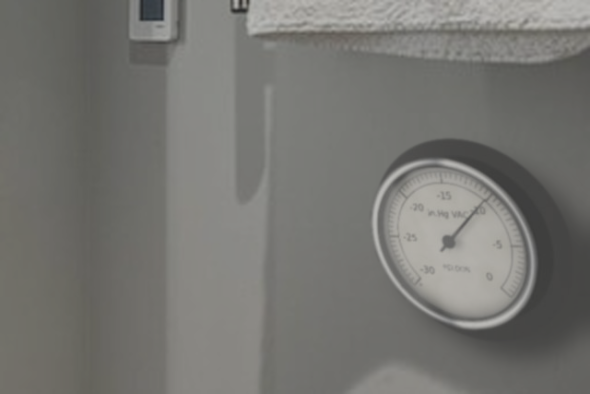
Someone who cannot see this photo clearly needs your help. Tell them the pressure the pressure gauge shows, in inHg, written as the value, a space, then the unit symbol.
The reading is -10 inHg
